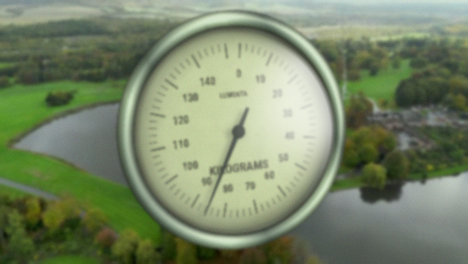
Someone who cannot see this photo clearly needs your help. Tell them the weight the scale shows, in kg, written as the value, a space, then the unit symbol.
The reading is 86 kg
